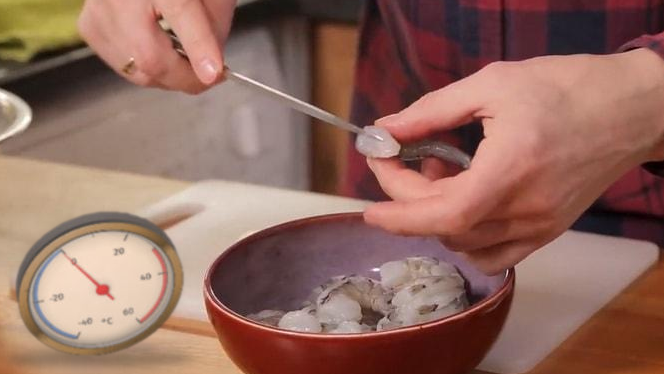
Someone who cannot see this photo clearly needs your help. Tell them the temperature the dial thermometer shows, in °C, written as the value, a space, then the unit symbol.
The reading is 0 °C
